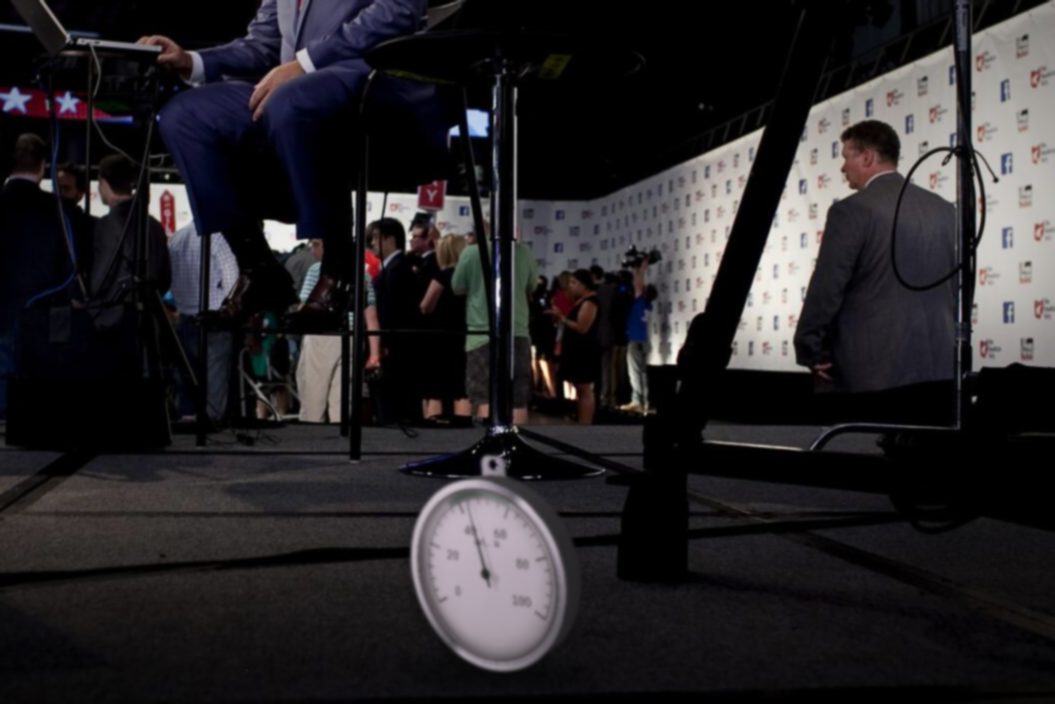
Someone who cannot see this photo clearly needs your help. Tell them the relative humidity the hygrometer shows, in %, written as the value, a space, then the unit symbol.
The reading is 44 %
